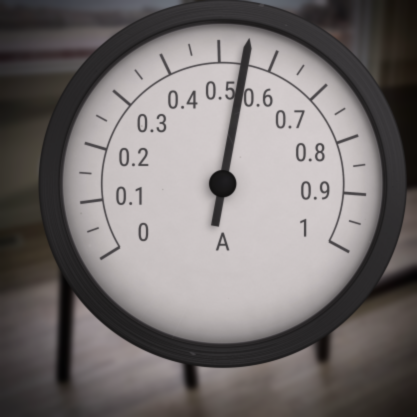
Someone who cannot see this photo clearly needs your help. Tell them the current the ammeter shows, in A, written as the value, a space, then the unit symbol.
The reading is 0.55 A
